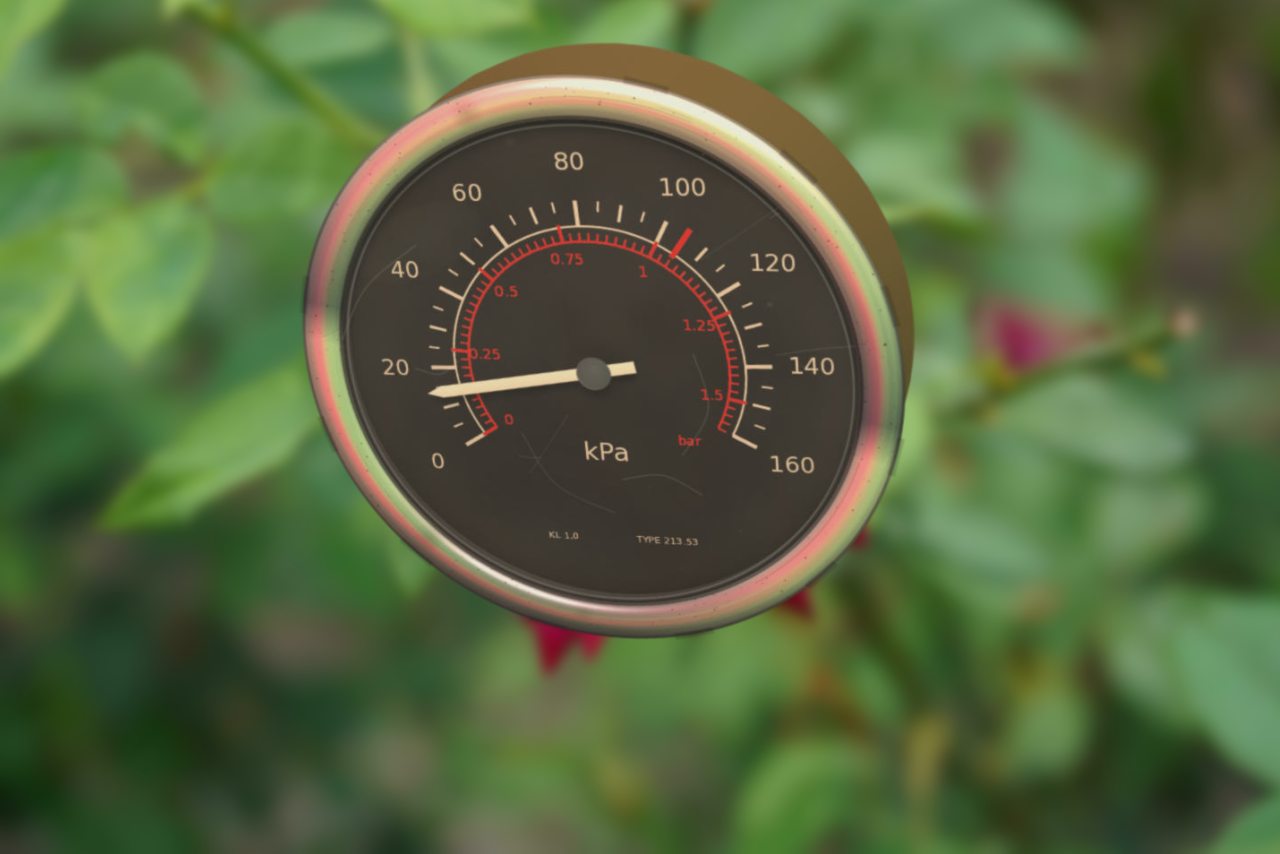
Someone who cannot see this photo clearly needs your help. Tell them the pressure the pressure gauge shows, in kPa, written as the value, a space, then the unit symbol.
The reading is 15 kPa
